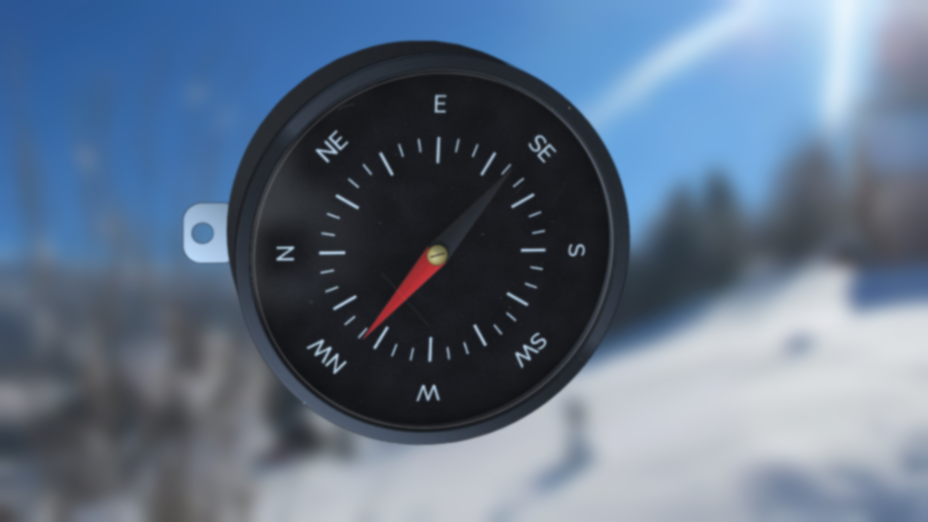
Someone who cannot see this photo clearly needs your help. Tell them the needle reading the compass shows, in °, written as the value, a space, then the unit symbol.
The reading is 310 °
